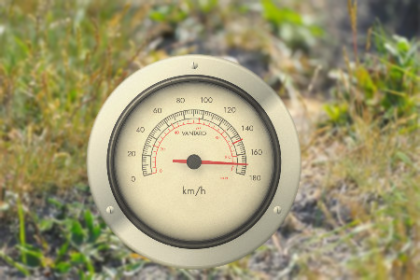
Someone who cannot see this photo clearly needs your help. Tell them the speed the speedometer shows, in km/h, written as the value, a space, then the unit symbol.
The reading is 170 km/h
